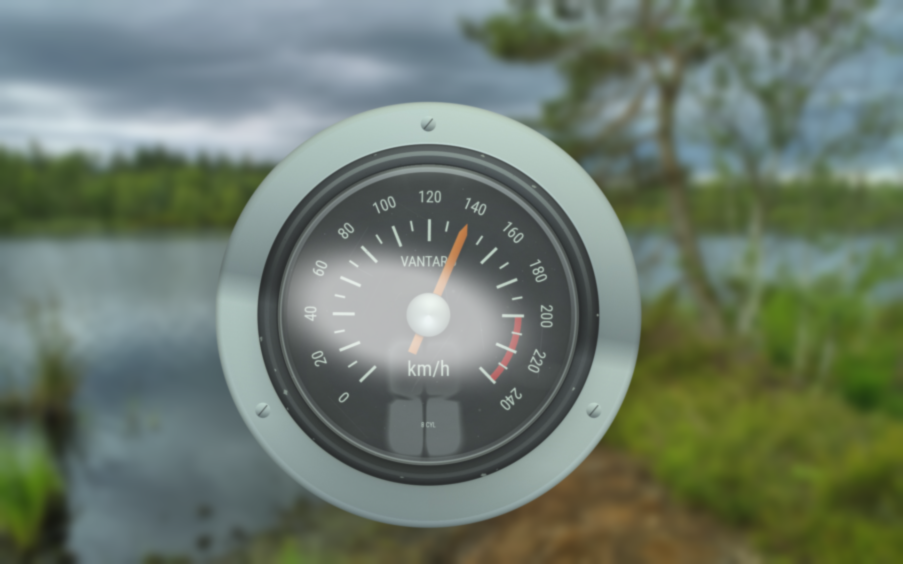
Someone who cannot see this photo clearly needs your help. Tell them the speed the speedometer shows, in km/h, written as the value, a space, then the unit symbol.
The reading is 140 km/h
